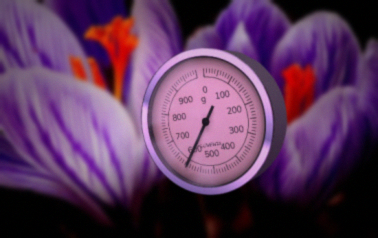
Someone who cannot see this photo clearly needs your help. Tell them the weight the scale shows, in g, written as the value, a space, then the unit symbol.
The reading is 600 g
